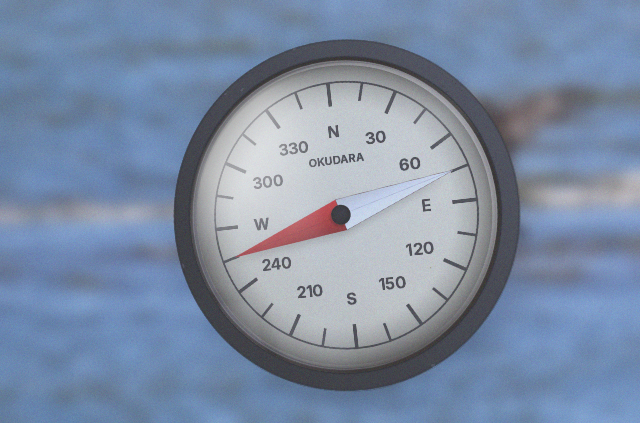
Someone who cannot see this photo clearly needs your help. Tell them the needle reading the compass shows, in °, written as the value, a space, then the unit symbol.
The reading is 255 °
